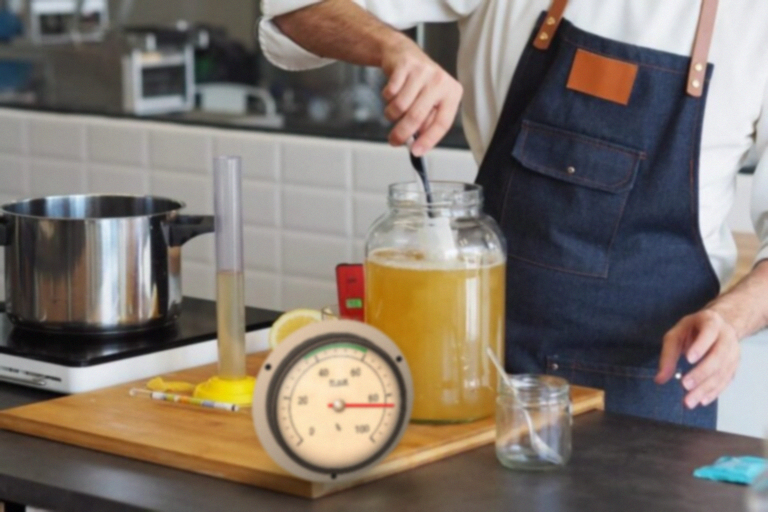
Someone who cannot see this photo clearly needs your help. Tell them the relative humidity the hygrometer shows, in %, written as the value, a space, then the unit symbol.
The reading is 84 %
